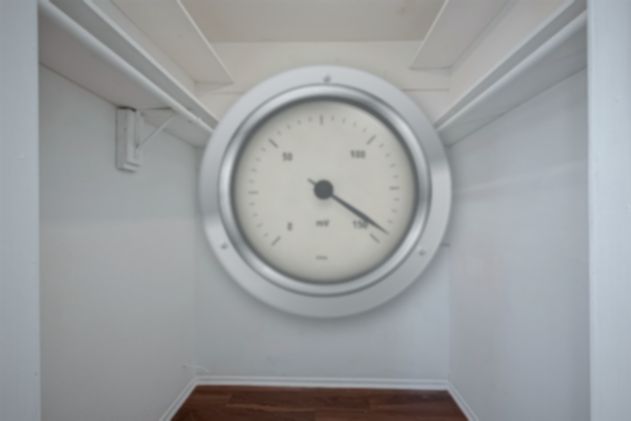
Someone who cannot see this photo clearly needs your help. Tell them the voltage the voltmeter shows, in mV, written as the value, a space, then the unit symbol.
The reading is 145 mV
